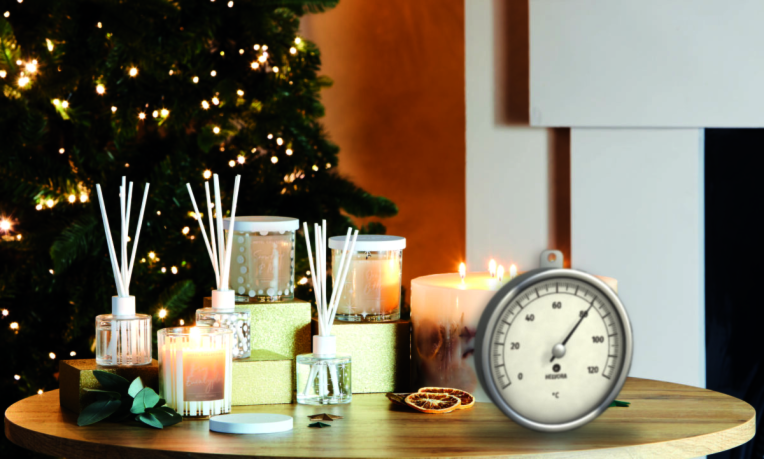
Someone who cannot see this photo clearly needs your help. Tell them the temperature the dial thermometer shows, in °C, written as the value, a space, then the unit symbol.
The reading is 80 °C
